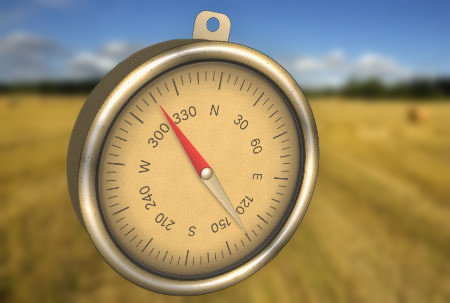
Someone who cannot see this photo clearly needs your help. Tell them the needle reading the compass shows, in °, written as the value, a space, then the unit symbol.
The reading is 315 °
